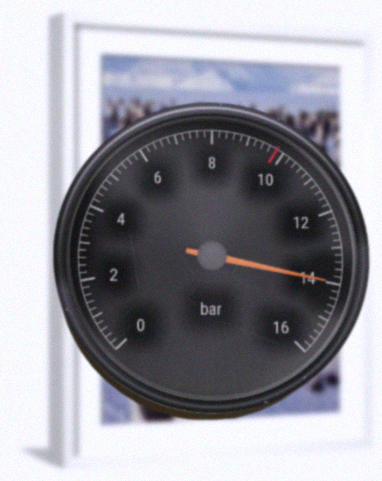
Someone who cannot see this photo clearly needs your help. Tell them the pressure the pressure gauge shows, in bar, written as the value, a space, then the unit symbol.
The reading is 14 bar
